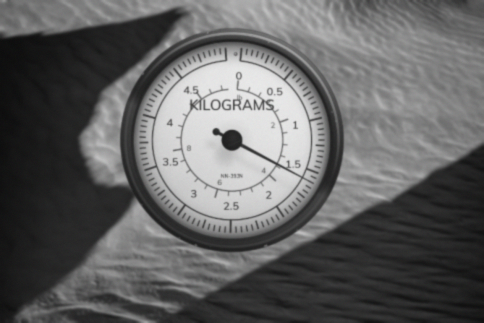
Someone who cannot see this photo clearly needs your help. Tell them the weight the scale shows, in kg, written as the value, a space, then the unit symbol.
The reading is 1.6 kg
